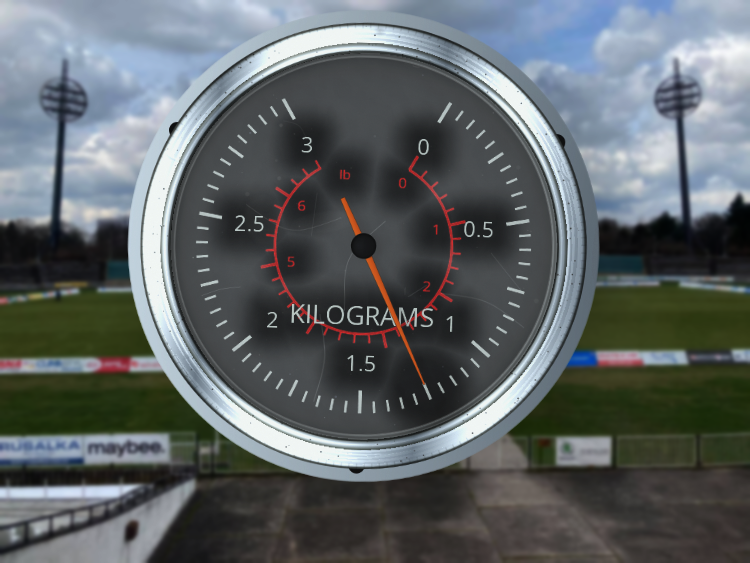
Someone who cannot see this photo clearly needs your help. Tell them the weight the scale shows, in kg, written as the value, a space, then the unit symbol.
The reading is 1.25 kg
